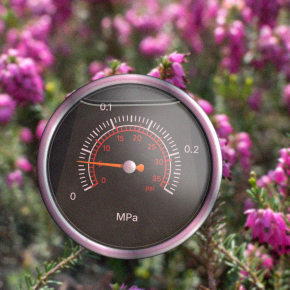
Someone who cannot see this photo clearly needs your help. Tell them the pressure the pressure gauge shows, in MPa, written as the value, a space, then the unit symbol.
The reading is 0.035 MPa
